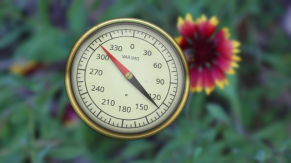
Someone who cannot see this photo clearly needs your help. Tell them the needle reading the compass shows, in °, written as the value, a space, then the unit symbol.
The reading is 310 °
